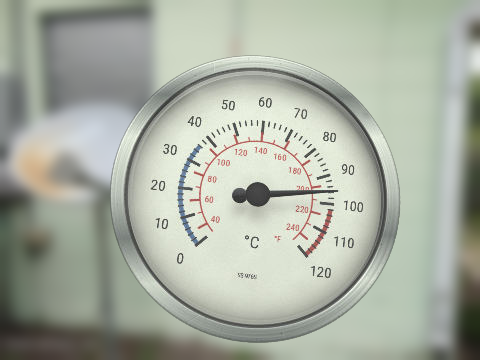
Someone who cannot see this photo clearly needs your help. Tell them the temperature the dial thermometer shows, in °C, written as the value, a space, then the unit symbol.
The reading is 96 °C
